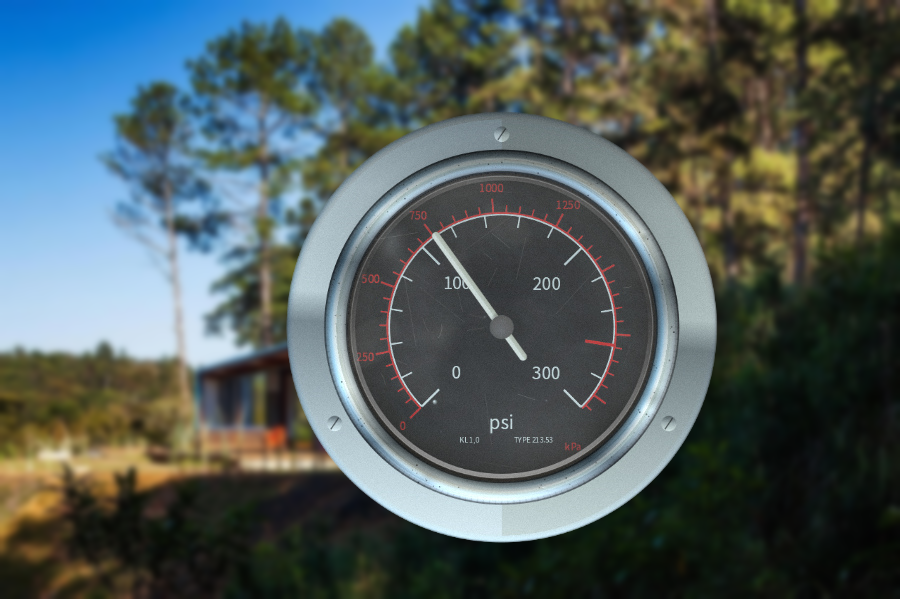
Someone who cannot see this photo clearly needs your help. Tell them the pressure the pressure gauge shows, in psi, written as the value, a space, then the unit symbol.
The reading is 110 psi
